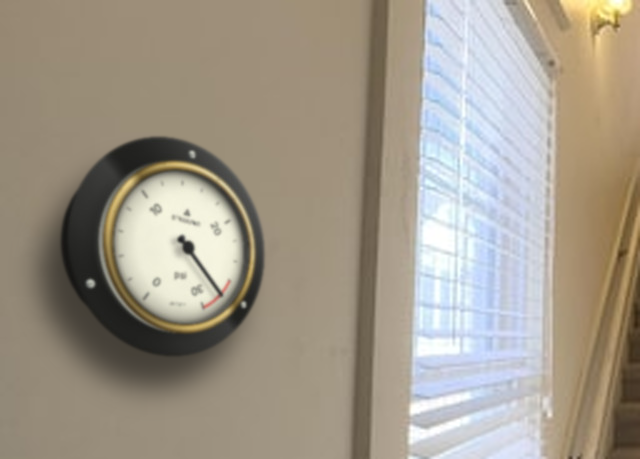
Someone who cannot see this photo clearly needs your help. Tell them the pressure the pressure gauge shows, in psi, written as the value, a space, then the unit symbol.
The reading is 28 psi
